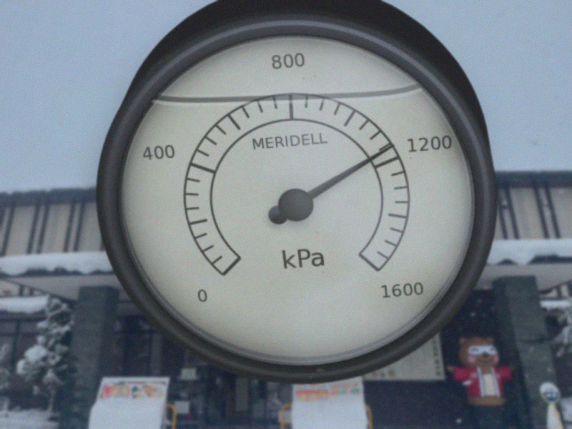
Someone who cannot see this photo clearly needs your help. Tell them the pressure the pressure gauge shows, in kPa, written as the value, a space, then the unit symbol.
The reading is 1150 kPa
